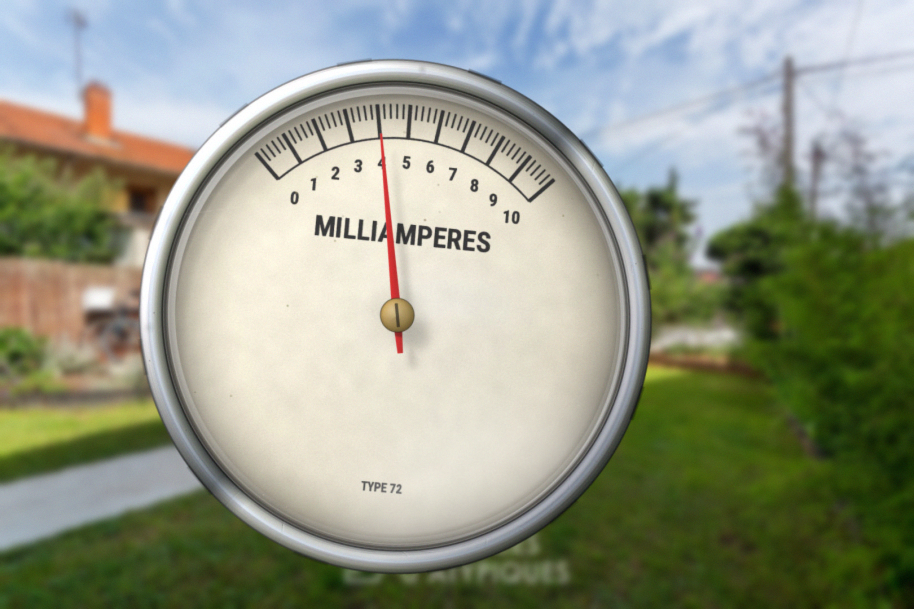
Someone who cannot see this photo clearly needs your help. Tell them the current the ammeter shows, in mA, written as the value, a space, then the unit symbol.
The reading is 4 mA
